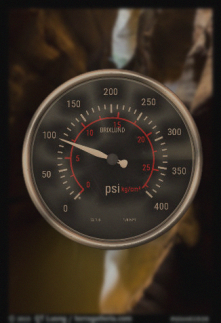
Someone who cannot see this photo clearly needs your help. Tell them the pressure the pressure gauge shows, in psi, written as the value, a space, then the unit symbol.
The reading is 100 psi
